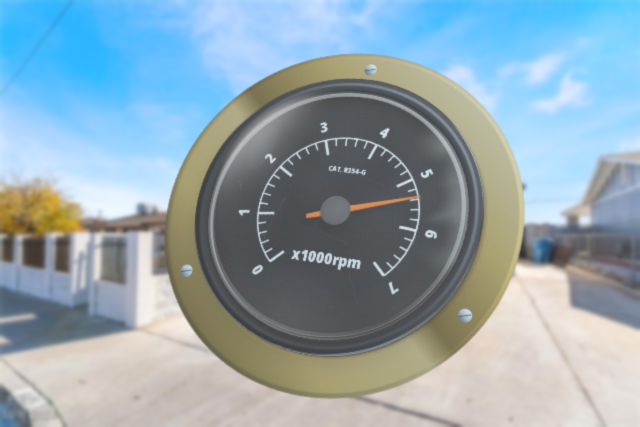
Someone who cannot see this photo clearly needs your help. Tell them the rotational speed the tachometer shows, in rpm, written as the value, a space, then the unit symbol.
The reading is 5400 rpm
